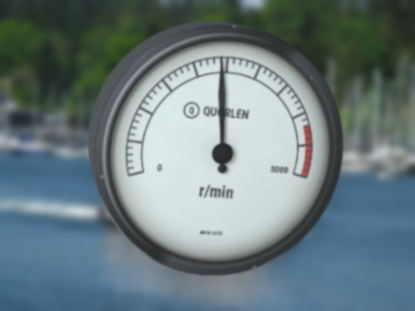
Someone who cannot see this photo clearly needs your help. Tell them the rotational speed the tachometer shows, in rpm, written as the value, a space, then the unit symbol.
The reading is 2400 rpm
